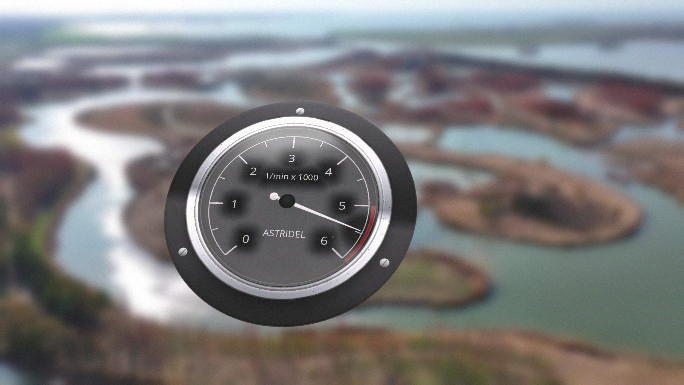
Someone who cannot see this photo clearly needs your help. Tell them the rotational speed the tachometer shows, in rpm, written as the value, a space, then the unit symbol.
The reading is 5500 rpm
